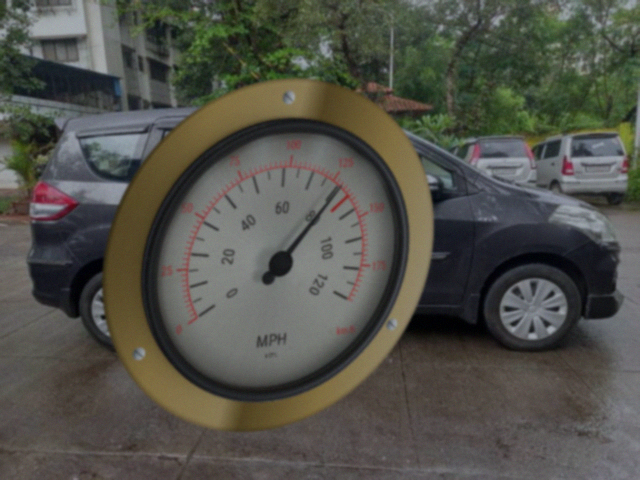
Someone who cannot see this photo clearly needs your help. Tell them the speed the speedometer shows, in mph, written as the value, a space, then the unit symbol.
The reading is 80 mph
